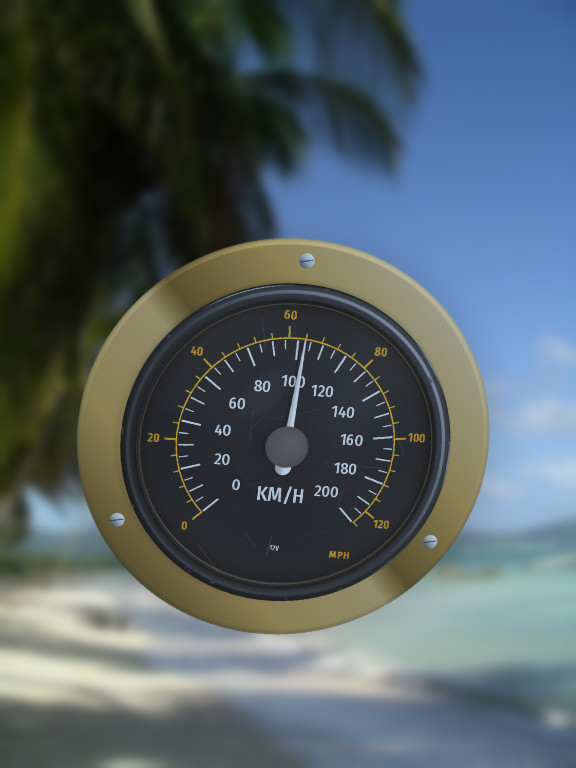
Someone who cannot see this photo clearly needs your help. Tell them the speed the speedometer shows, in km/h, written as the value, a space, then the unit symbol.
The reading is 102.5 km/h
